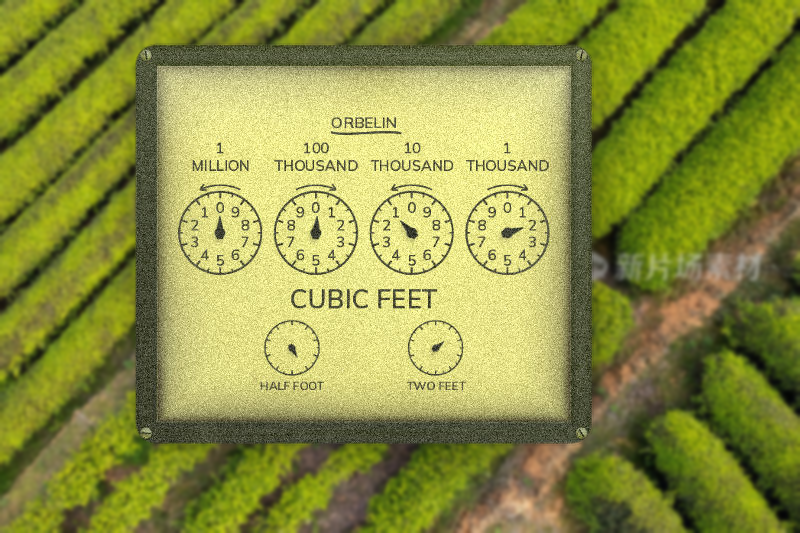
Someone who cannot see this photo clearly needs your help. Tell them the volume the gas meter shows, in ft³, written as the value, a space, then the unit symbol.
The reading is 1200 ft³
